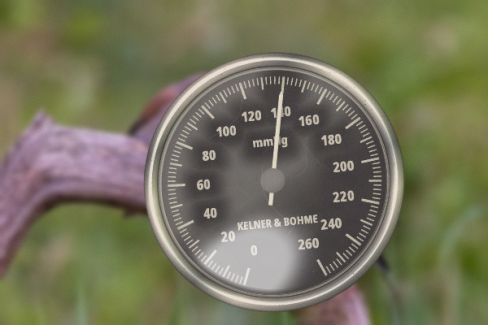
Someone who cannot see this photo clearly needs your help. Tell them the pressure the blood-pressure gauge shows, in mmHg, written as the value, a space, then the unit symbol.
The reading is 140 mmHg
